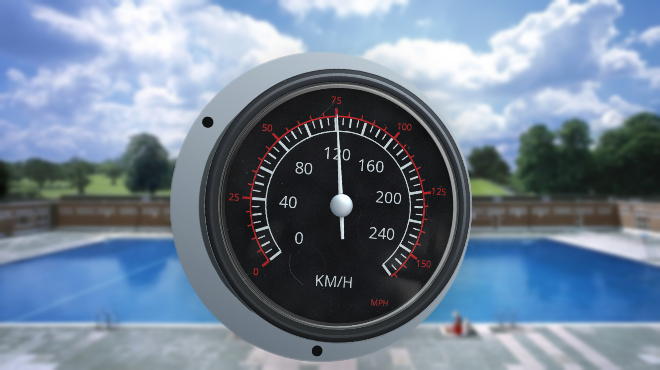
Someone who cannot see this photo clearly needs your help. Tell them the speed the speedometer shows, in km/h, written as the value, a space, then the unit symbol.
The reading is 120 km/h
